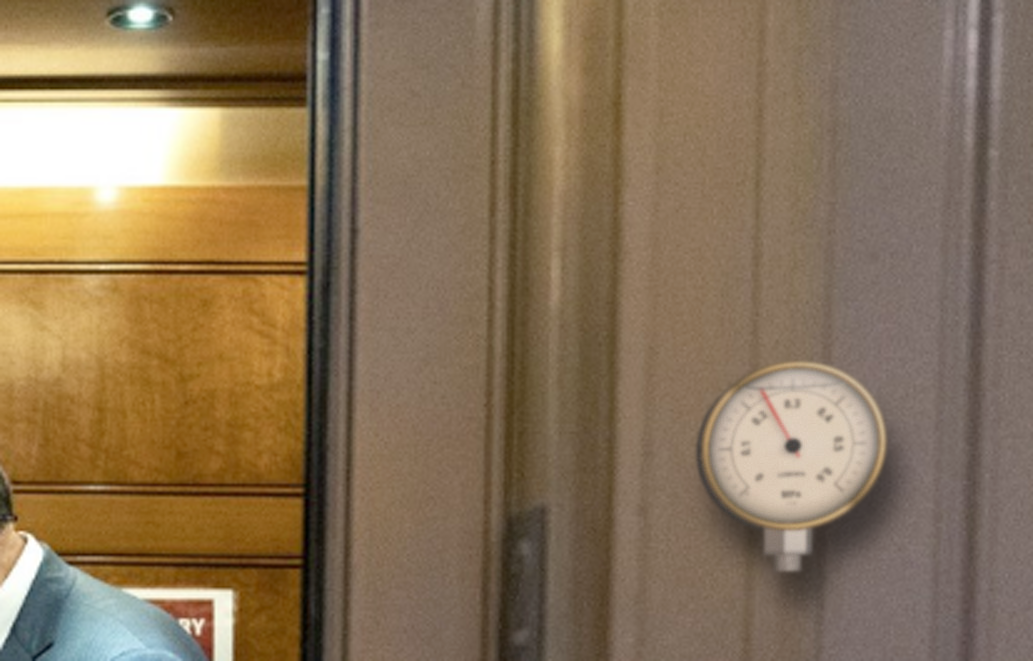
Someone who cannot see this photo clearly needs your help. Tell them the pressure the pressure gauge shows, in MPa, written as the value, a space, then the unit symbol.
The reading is 0.24 MPa
